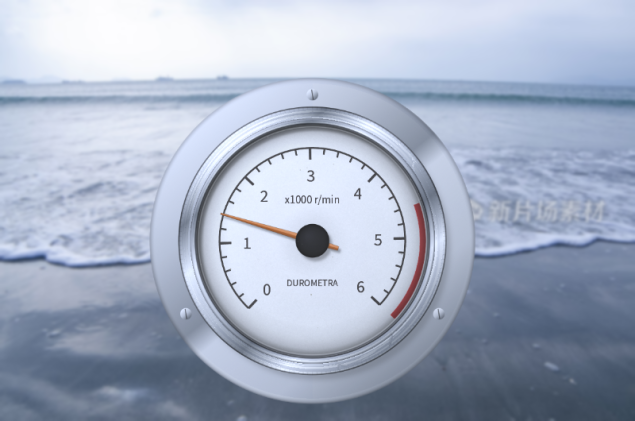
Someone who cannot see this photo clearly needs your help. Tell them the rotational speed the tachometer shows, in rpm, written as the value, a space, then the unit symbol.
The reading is 1400 rpm
